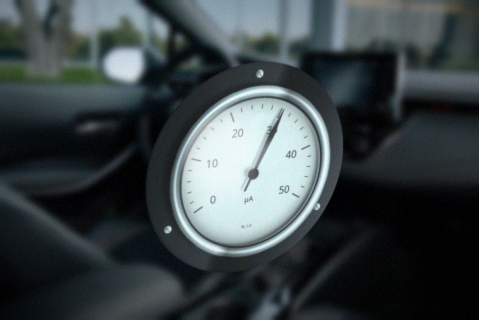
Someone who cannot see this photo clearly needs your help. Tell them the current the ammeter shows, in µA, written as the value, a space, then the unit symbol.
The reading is 30 µA
